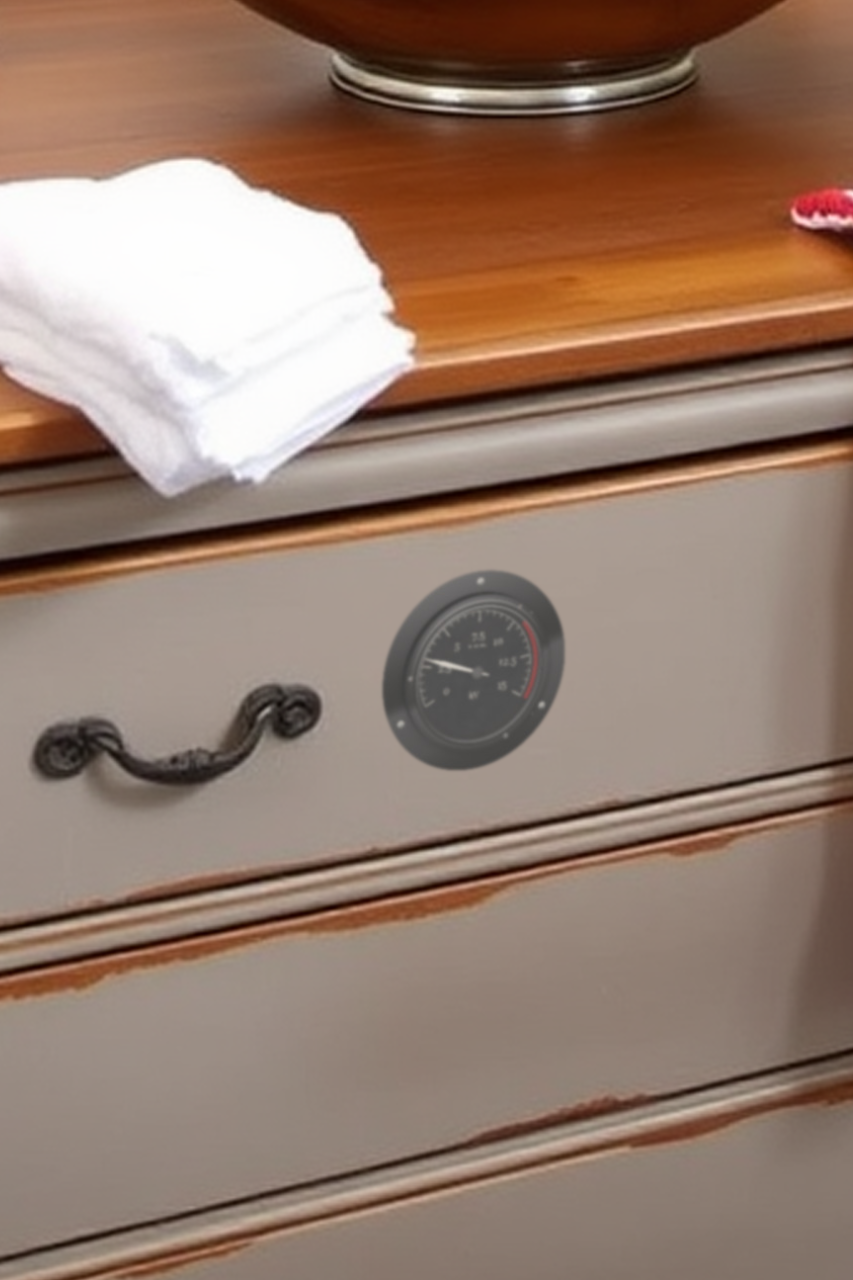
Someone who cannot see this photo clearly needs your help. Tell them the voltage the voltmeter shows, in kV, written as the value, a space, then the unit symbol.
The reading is 3 kV
